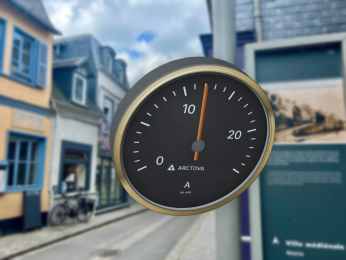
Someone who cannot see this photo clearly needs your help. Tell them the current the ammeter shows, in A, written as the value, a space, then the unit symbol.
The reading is 12 A
